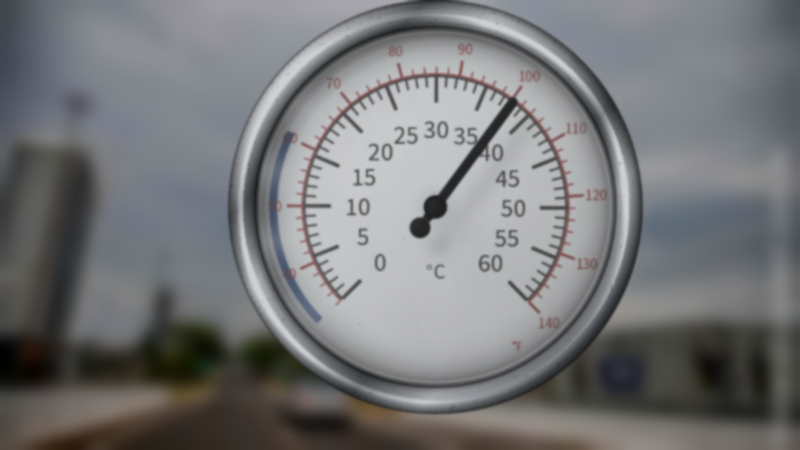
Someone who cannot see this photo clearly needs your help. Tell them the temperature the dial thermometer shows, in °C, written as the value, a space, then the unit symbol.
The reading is 38 °C
